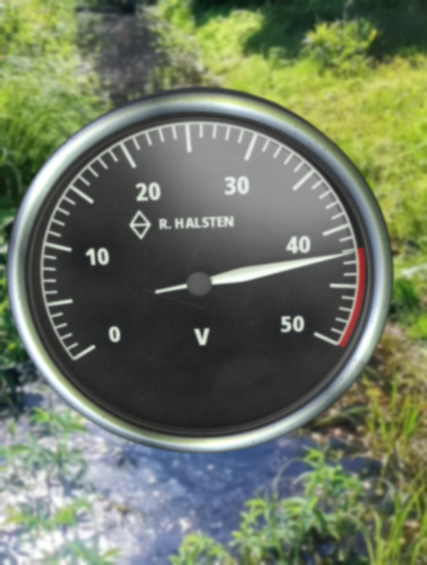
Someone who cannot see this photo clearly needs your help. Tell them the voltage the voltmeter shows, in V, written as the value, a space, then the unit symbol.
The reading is 42 V
